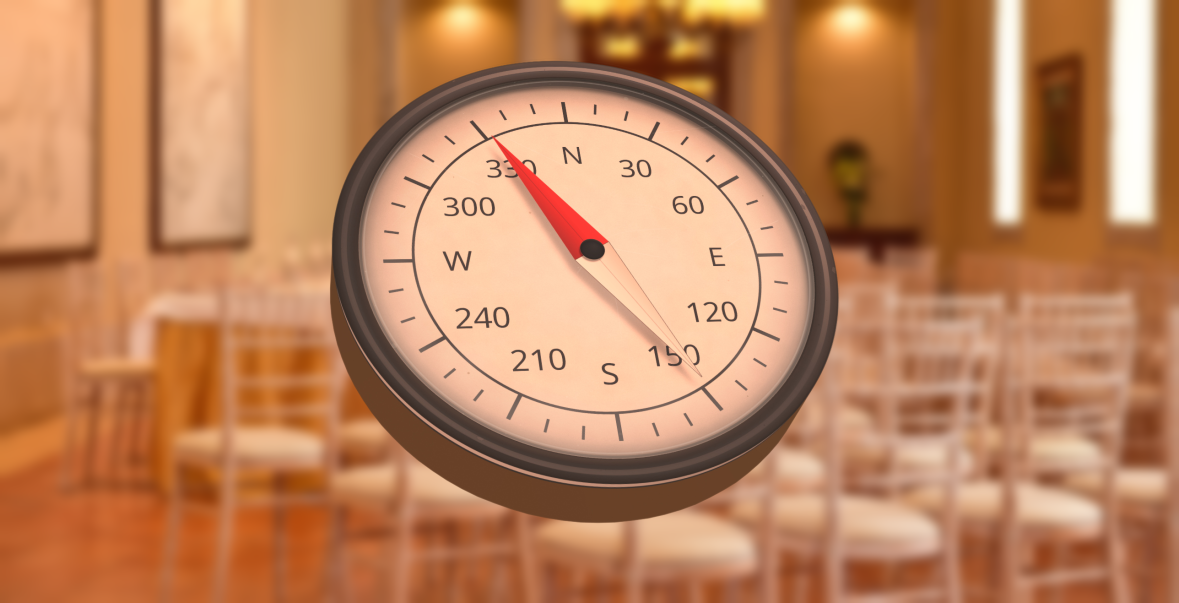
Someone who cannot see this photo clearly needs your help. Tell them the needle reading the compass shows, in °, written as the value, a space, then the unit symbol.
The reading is 330 °
